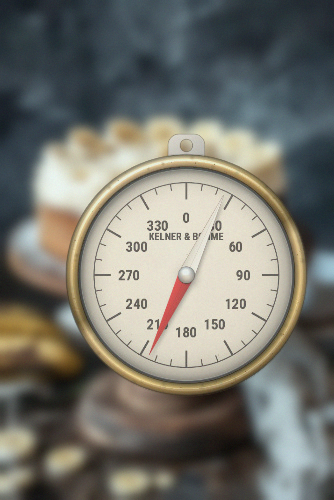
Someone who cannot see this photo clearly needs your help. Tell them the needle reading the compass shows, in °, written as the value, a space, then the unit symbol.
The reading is 205 °
